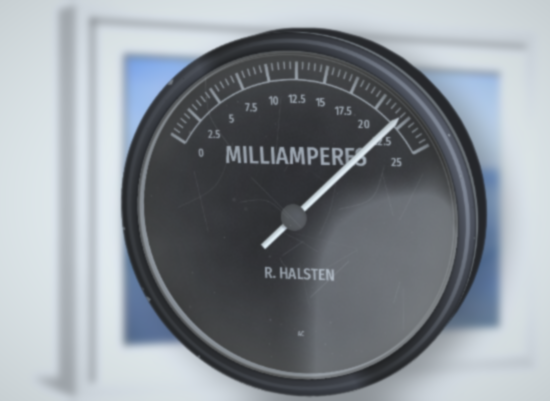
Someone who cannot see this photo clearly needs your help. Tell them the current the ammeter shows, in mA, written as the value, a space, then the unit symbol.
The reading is 22 mA
